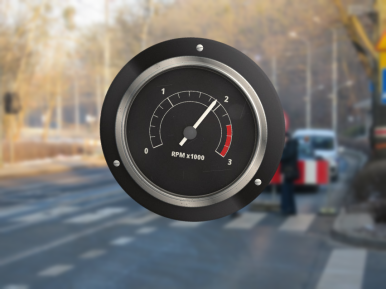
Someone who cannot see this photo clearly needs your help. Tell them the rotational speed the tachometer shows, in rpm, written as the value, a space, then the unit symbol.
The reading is 1900 rpm
